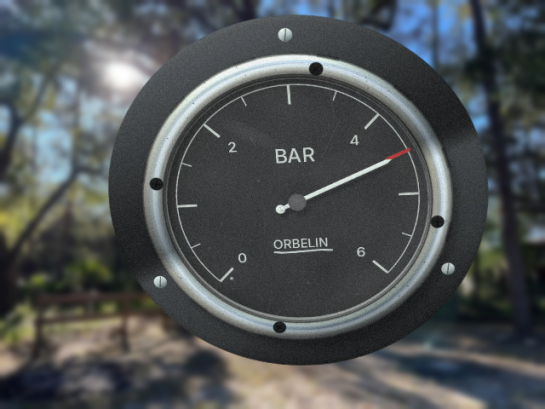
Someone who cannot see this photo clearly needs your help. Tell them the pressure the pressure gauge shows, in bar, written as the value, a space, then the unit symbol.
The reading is 4.5 bar
